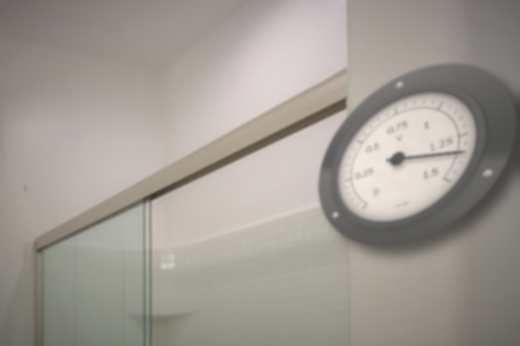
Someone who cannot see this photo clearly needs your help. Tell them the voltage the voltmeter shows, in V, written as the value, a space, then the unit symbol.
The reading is 1.35 V
